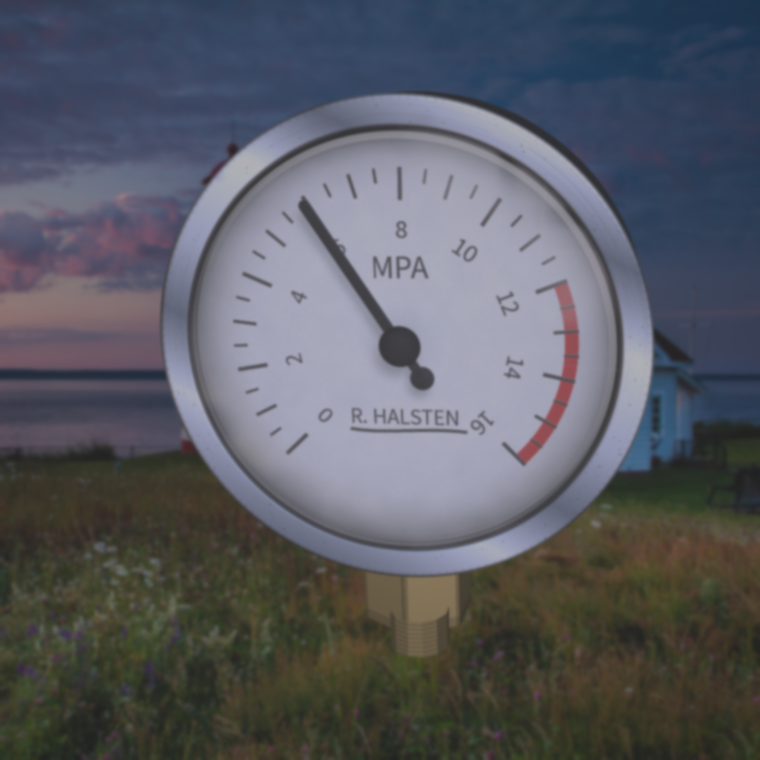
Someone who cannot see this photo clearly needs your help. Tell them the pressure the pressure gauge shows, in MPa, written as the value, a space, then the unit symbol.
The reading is 6 MPa
